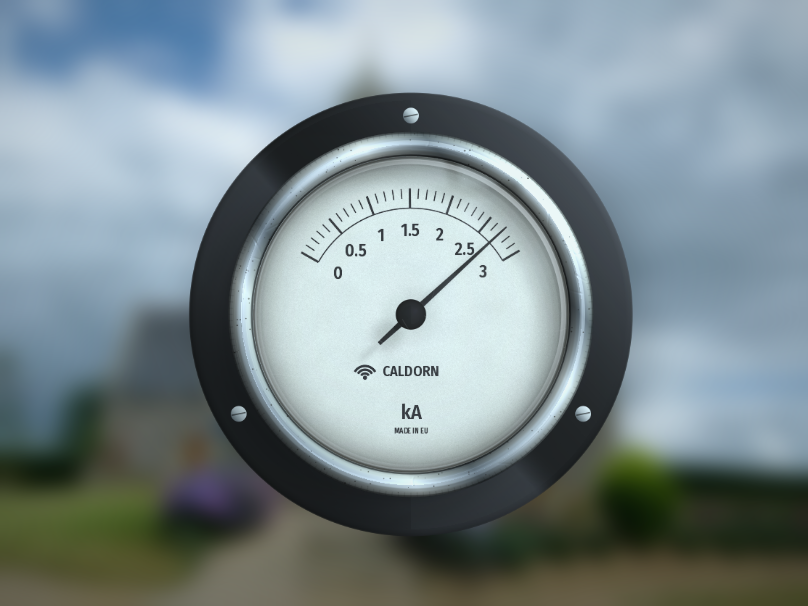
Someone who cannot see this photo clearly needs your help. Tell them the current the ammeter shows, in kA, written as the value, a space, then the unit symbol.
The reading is 2.7 kA
